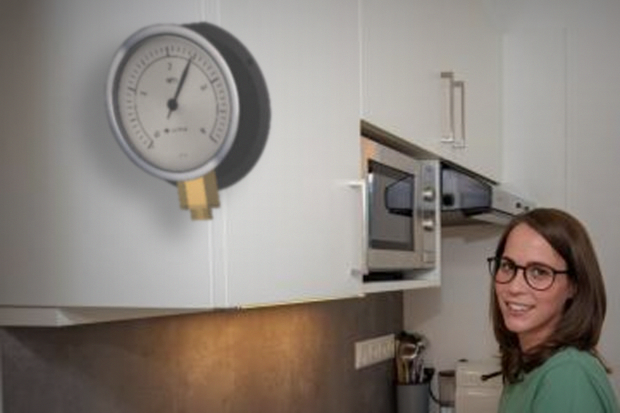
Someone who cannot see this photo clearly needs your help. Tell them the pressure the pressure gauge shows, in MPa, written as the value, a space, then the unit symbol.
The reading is 2.5 MPa
